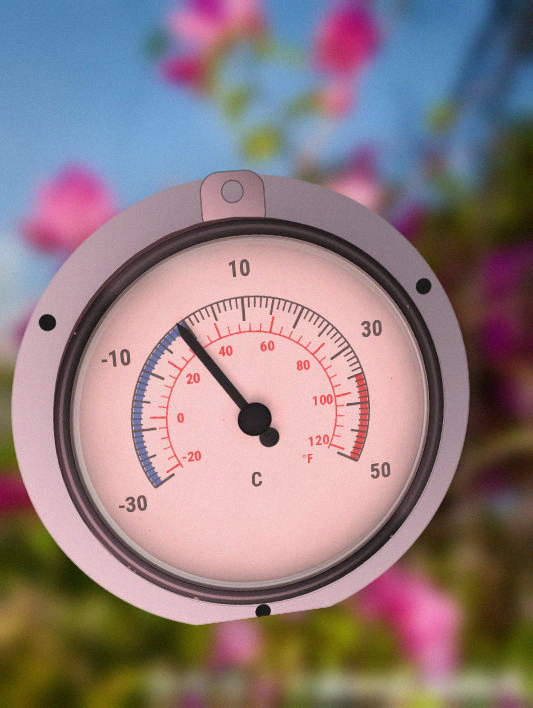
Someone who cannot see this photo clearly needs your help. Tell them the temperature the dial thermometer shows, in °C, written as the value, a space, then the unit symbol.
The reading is -1 °C
